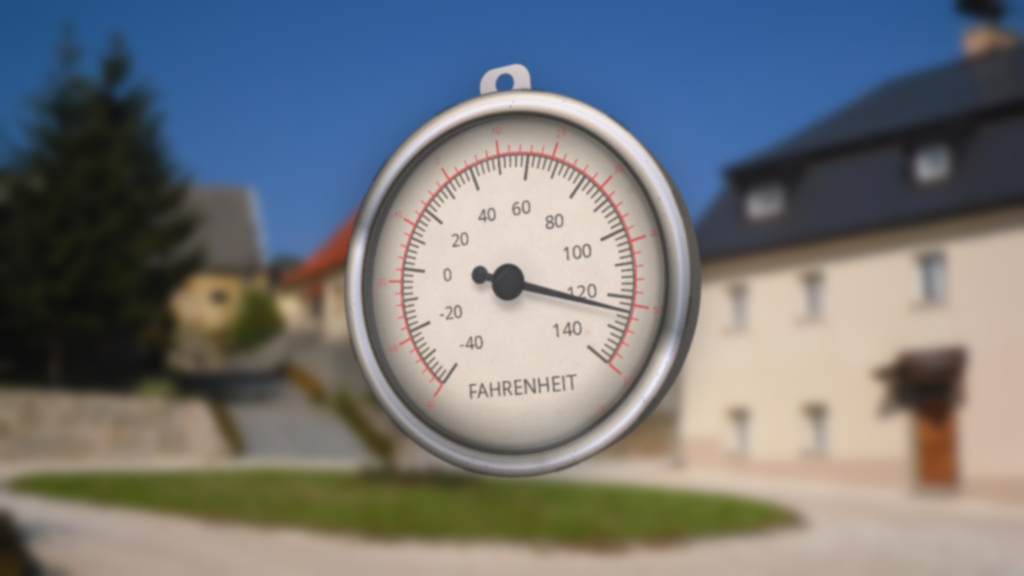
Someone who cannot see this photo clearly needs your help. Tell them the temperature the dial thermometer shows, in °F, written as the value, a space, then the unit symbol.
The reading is 124 °F
